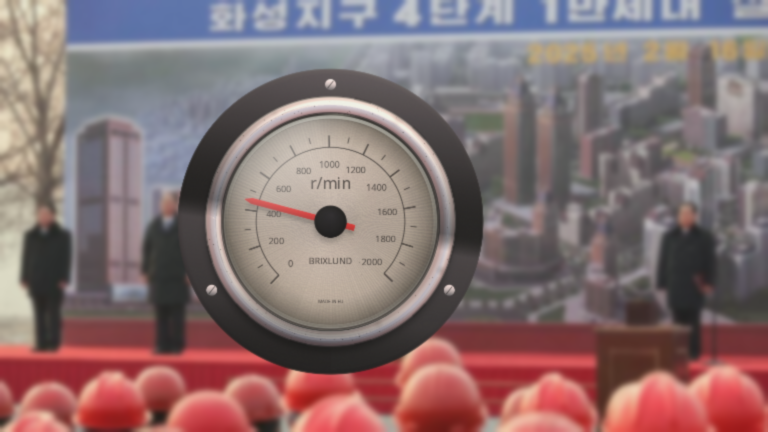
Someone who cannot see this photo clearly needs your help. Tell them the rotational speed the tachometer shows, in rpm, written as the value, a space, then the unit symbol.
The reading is 450 rpm
